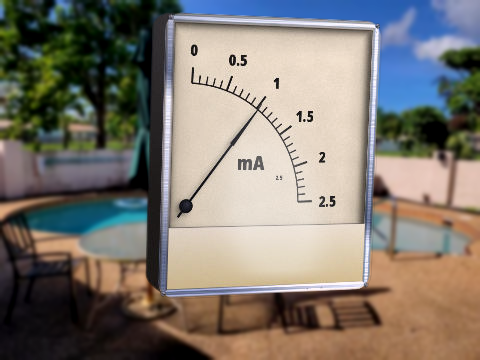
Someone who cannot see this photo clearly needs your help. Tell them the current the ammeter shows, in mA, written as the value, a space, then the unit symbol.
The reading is 1 mA
